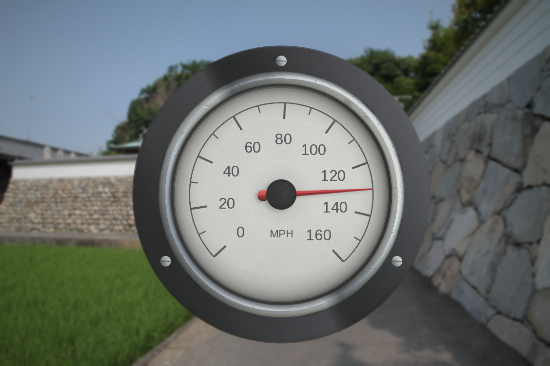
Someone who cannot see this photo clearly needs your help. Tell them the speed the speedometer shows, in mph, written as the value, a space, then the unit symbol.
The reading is 130 mph
